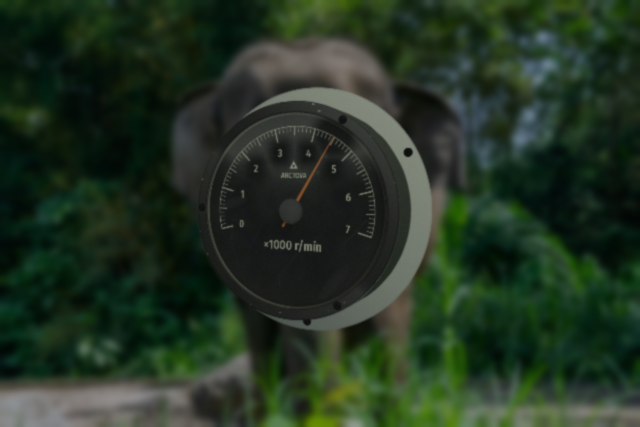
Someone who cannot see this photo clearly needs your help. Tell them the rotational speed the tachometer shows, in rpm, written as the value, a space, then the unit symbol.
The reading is 4500 rpm
